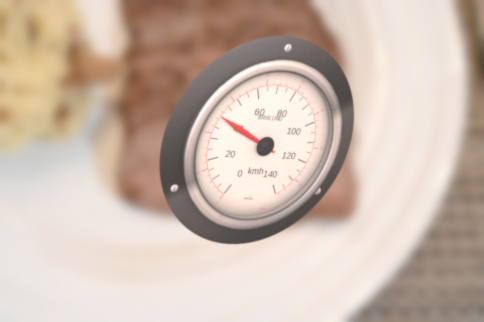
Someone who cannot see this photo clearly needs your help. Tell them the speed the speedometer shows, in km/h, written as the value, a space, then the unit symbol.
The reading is 40 km/h
